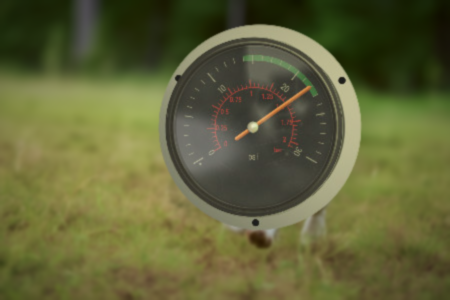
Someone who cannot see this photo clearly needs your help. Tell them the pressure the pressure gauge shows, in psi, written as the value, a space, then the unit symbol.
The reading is 22 psi
